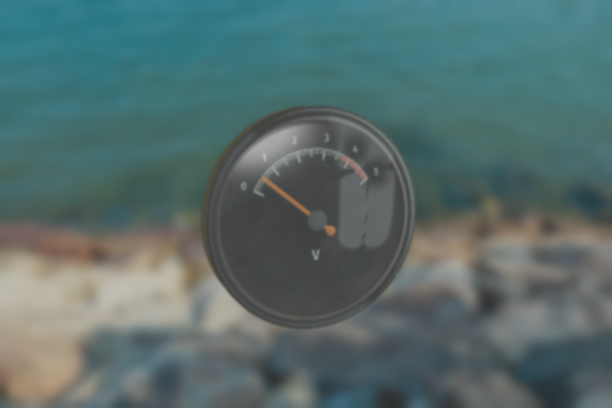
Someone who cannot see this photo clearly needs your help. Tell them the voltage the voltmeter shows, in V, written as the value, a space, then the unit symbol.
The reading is 0.5 V
